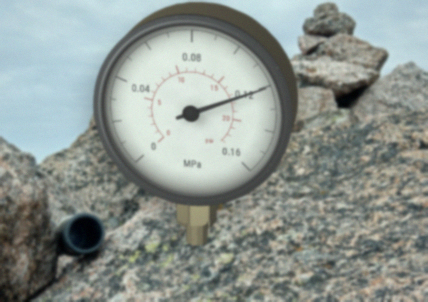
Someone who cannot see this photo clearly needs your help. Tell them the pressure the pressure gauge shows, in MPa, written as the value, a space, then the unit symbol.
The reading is 0.12 MPa
